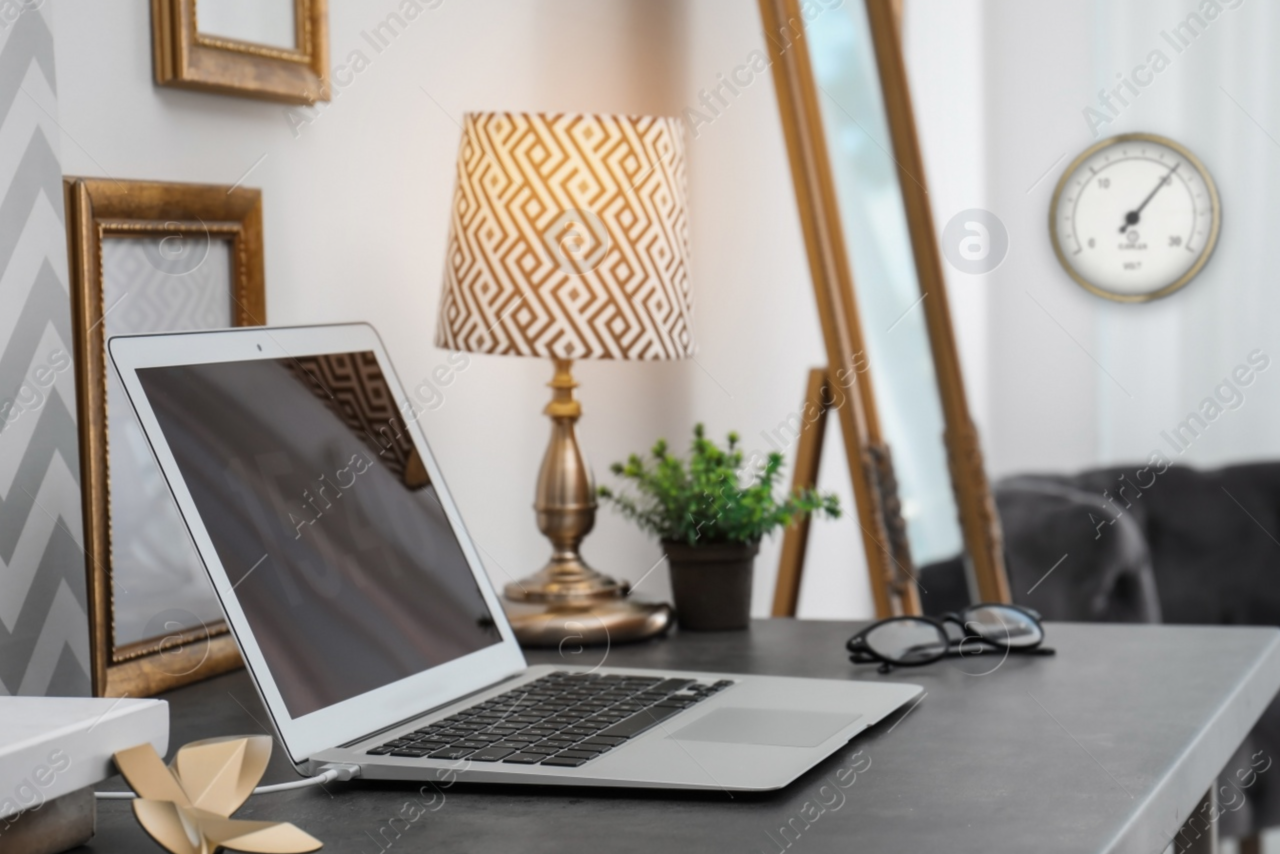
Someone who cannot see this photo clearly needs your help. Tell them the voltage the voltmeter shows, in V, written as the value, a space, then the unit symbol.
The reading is 20 V
